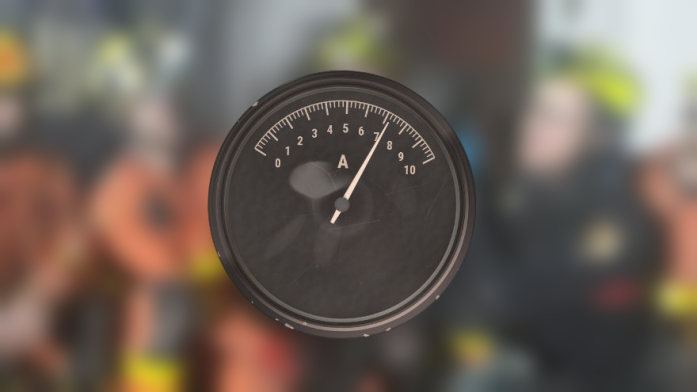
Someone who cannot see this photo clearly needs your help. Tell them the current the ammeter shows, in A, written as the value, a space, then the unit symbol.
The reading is 7.2 A
